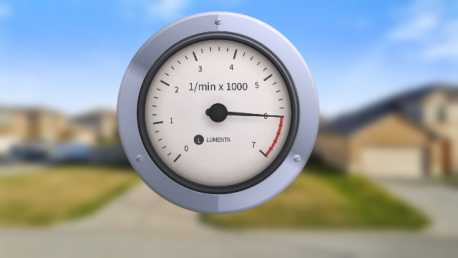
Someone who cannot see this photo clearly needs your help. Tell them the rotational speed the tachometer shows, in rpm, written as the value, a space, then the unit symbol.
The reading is 6000 rpm
